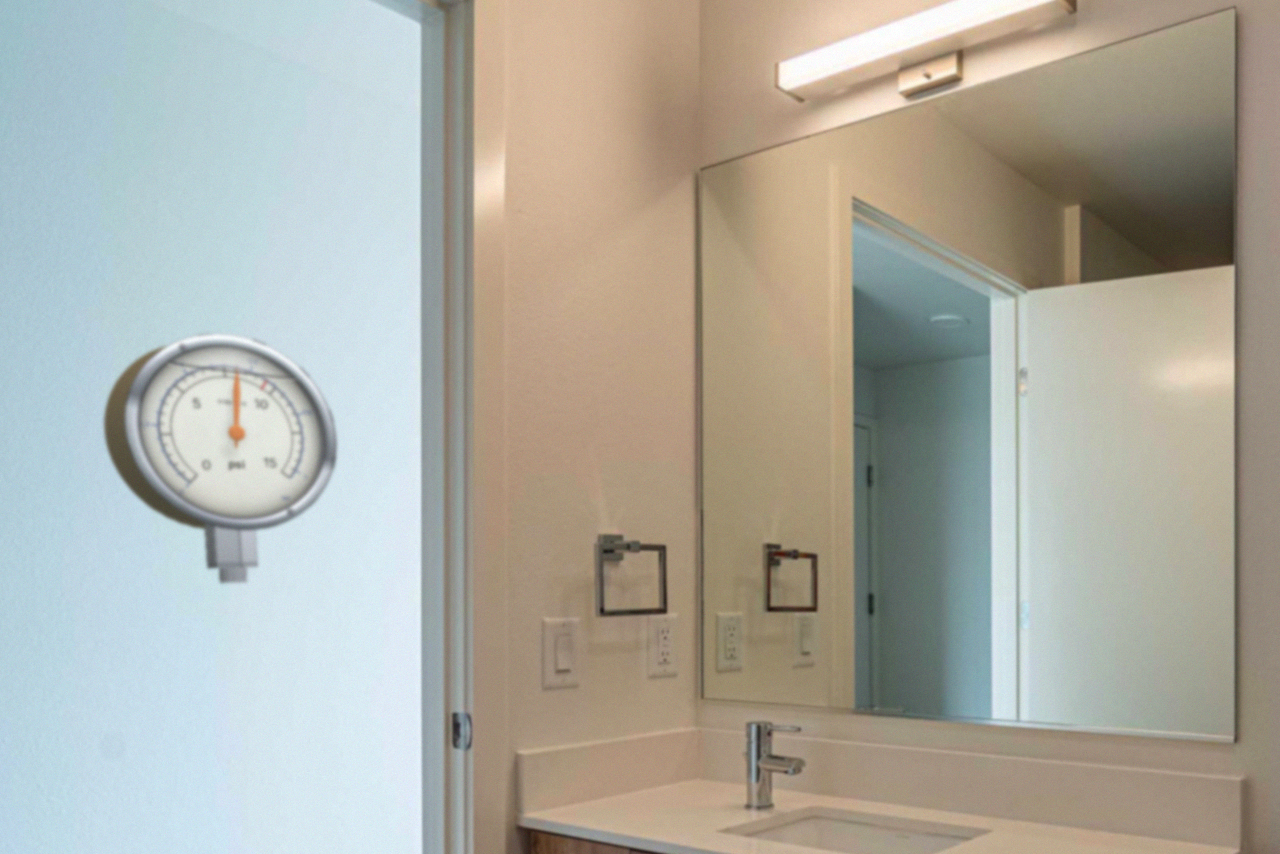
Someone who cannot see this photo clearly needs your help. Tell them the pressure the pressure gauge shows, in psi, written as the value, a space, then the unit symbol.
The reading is 8 psi
